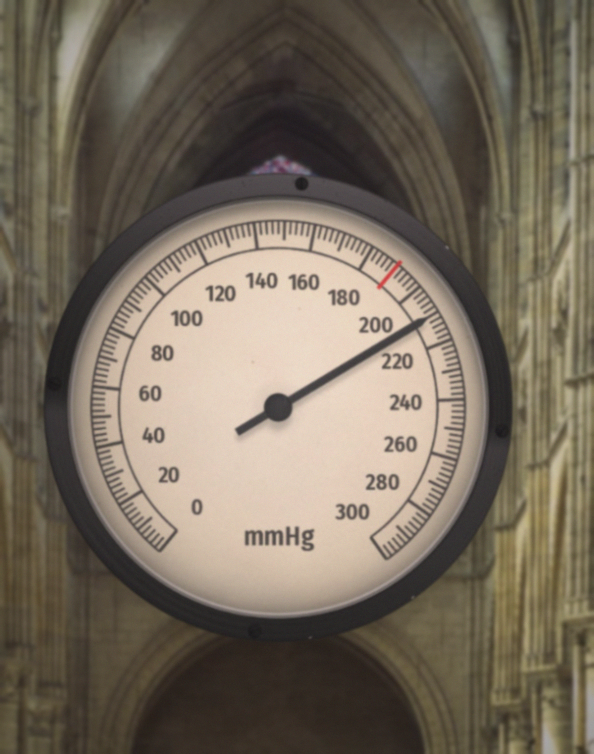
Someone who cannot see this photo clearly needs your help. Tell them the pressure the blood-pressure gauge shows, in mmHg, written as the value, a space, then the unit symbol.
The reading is 210 mmHg
